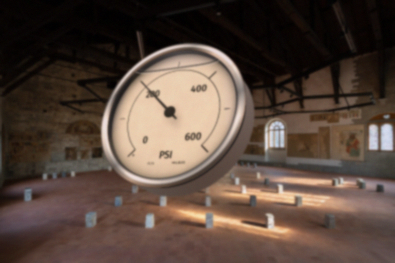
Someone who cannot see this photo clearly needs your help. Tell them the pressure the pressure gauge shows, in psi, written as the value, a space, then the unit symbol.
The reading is 200 psi
